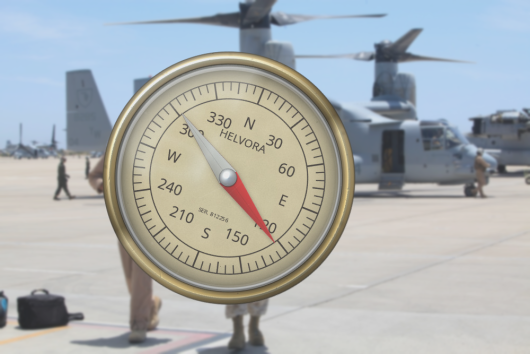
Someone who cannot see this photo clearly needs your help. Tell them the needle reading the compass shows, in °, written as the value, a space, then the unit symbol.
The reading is 122.5 °
